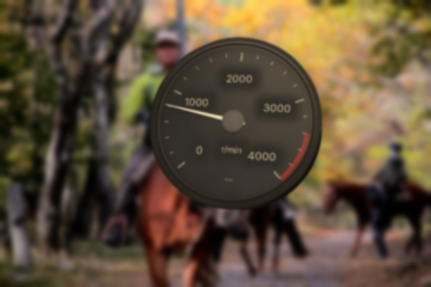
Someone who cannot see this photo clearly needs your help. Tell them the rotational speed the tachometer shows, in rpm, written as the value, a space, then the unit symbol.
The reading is 800 rpm
